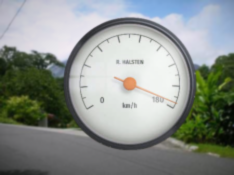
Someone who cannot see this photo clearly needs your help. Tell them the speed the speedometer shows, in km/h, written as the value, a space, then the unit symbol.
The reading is 175 km/h
